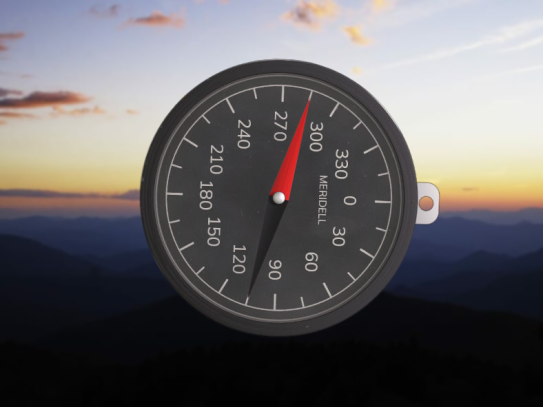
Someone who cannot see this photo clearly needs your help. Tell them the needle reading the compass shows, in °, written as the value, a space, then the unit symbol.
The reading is 285 °
